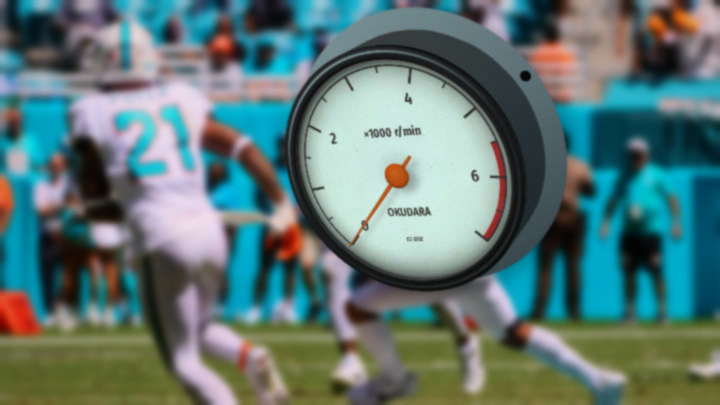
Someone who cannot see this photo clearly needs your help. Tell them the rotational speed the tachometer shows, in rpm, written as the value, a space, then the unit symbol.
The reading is 0 rpm
